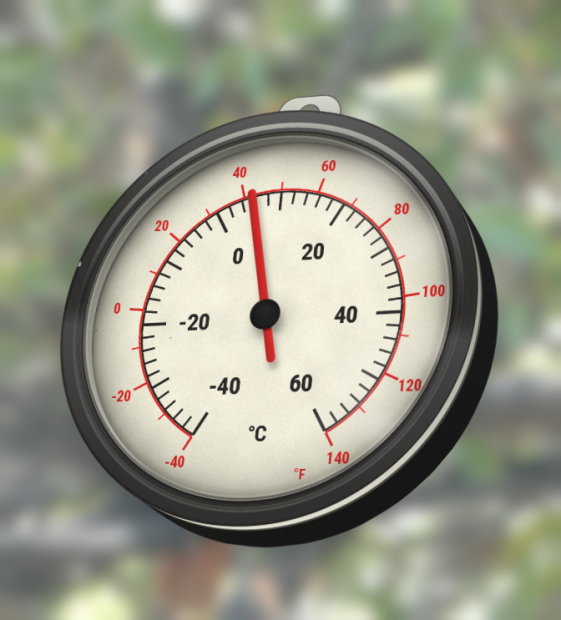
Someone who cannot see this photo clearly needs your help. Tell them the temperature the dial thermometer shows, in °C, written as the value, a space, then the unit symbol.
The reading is 6 °C
